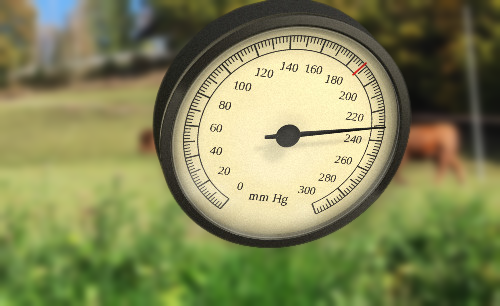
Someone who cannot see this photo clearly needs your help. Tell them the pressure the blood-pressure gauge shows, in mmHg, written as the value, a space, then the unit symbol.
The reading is 230 mmHg
